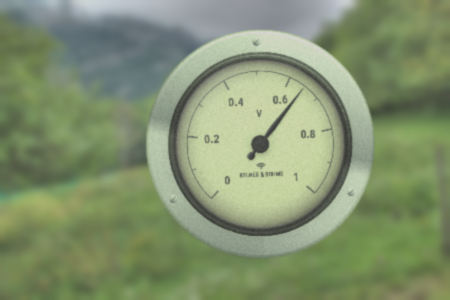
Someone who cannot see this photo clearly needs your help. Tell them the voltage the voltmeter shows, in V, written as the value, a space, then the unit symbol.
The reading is 0.65 V
